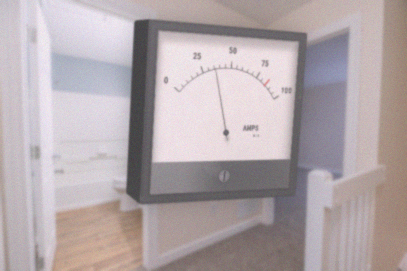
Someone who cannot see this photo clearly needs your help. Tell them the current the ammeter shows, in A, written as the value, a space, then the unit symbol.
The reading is 35 A
